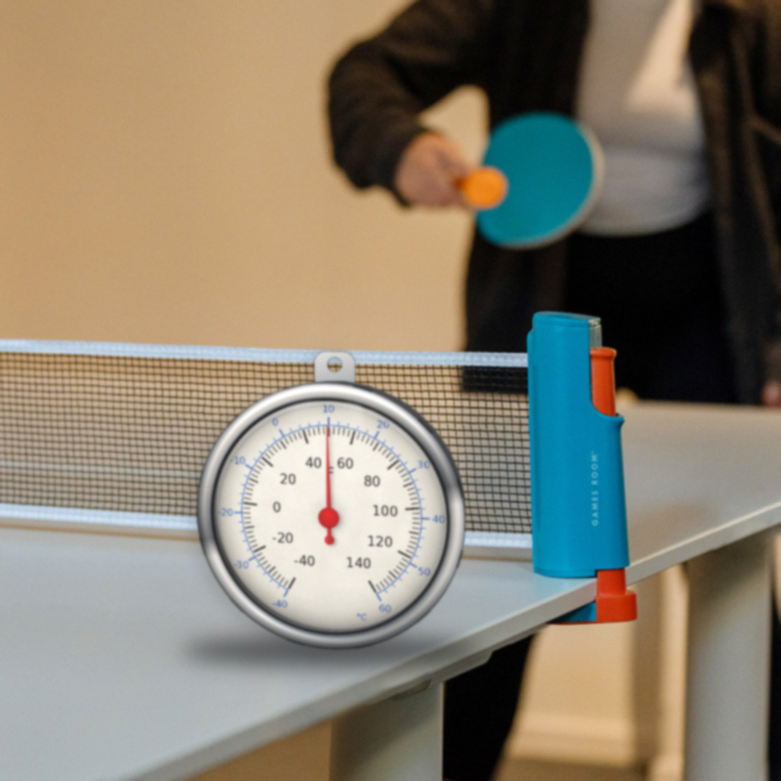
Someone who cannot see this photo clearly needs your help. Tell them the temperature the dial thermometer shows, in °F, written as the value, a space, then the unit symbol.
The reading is 50 °F
